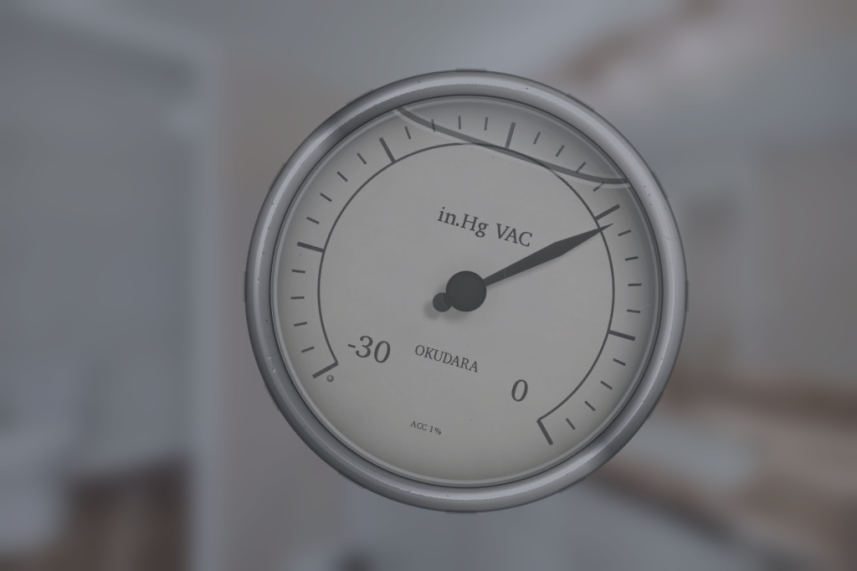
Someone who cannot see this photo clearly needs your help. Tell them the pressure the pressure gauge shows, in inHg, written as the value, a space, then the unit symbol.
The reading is -9.5 inHg
